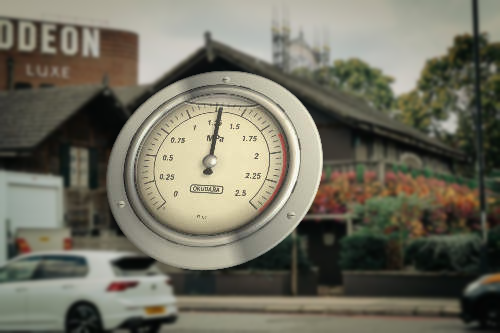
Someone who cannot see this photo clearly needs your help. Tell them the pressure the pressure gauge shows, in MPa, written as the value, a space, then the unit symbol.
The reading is 1.3 MPa
